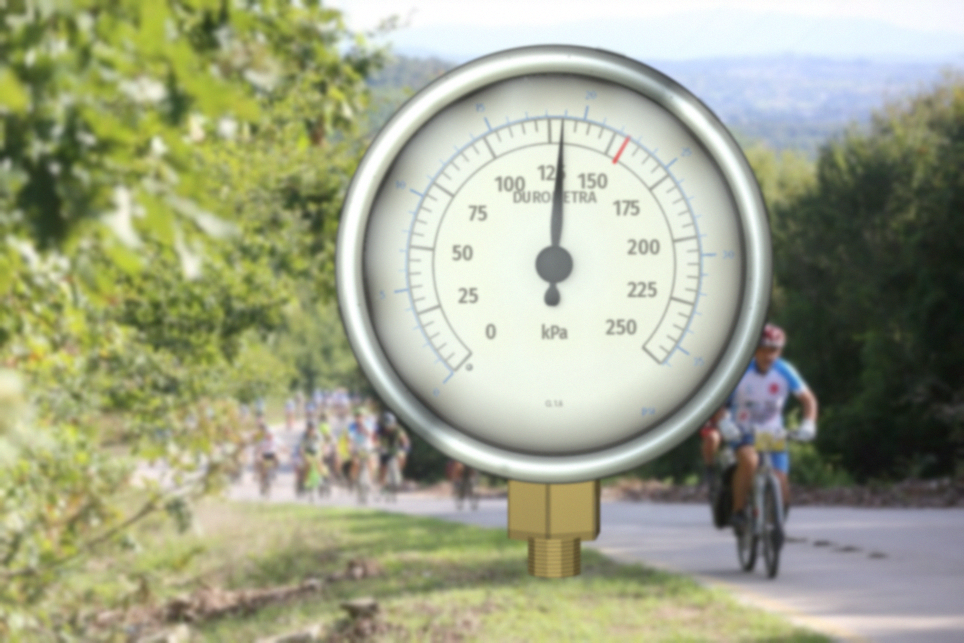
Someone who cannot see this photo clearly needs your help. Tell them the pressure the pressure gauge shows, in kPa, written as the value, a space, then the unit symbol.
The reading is 130 kPa
